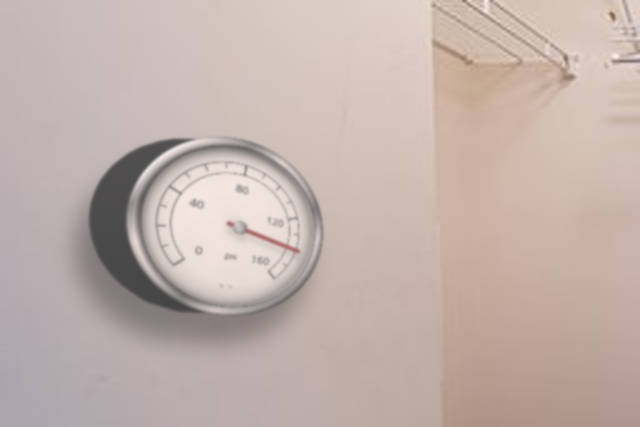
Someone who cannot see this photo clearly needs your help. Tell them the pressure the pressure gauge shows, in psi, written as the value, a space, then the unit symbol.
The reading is 140 psi
